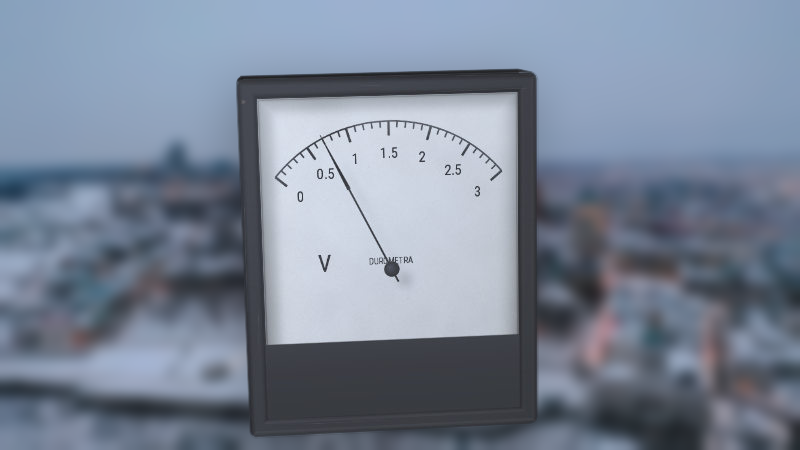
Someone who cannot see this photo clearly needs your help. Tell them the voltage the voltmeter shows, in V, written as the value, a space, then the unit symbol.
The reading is 0.7 V
